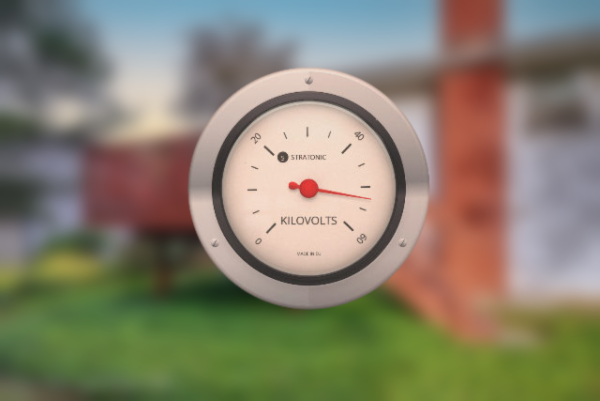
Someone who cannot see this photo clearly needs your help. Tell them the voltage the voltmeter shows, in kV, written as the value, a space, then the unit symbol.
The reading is 52.5 kV
